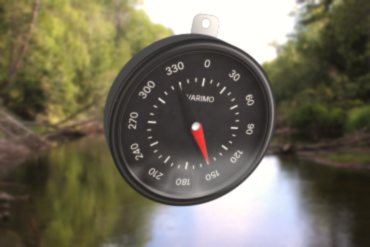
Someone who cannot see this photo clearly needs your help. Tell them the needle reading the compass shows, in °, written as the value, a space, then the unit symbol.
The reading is 150 °
